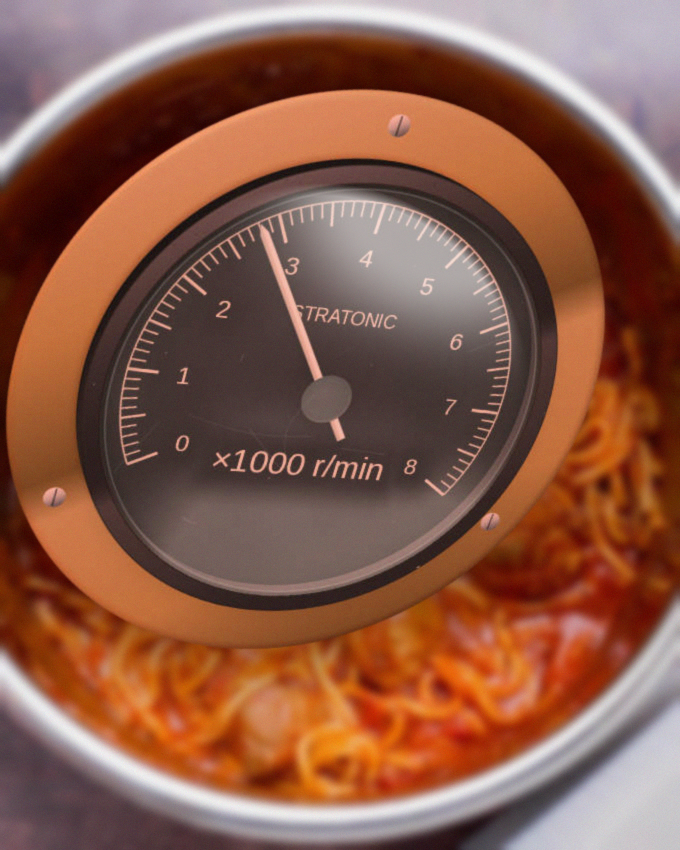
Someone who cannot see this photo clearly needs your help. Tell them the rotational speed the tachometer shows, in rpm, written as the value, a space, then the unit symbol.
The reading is 2800 rpm
